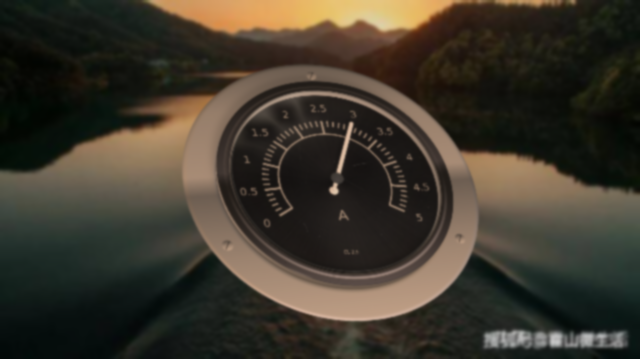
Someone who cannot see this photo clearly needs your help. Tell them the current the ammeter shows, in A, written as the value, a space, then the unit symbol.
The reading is 3 A
